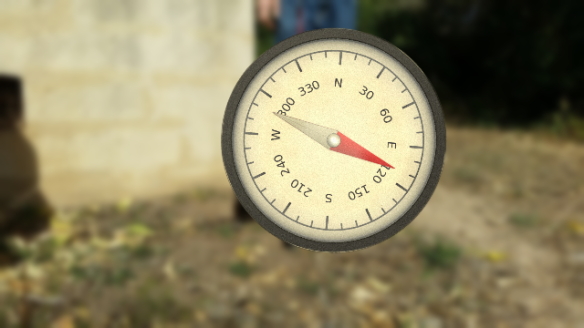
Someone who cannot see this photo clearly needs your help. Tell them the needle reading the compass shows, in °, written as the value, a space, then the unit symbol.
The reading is 110 °
